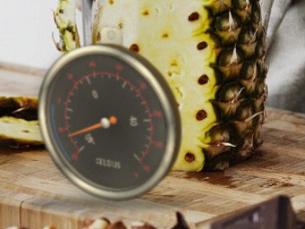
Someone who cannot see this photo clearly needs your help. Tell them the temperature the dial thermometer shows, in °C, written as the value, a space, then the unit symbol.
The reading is -32 °C
